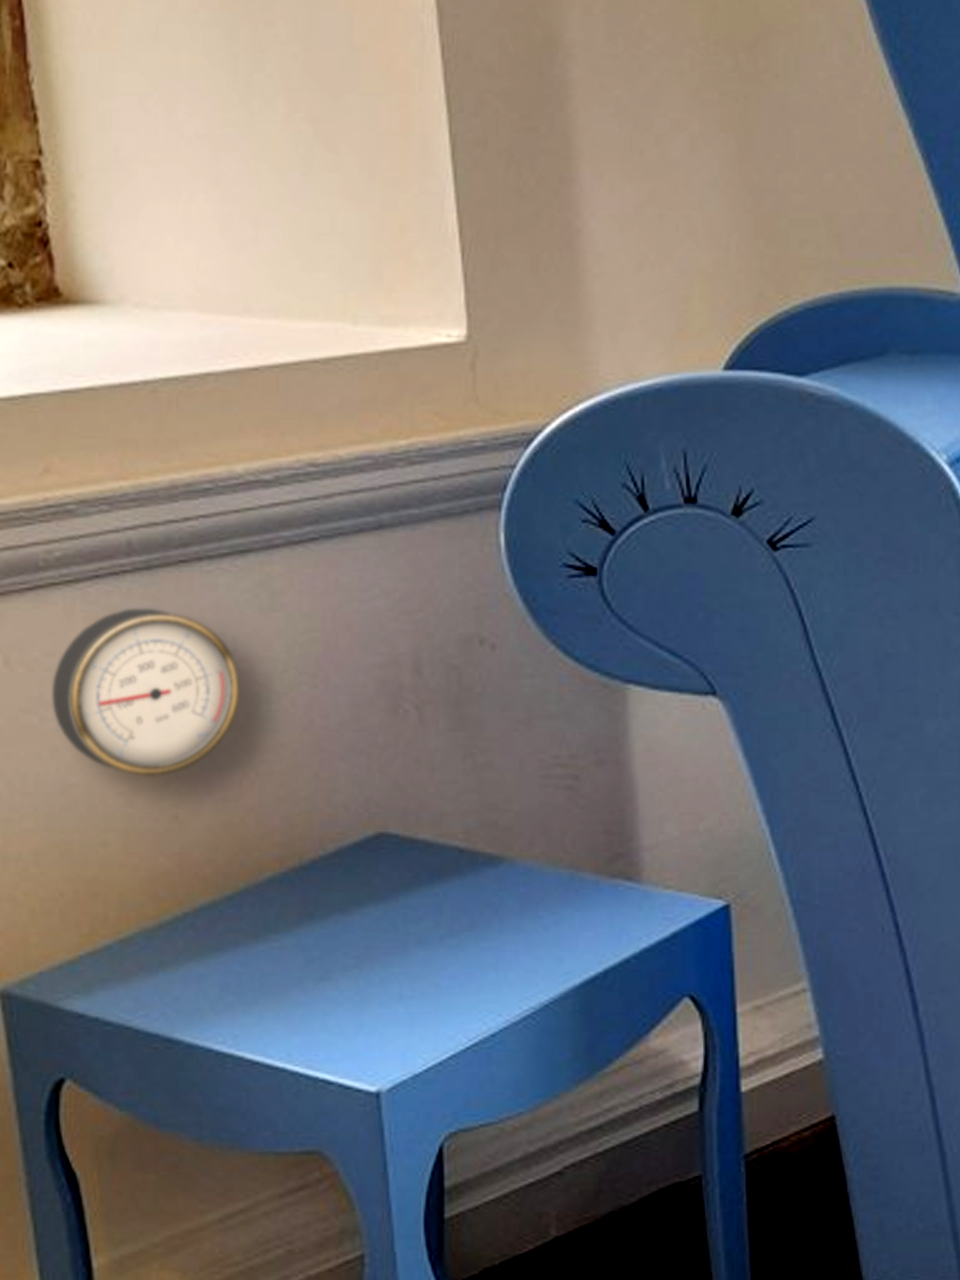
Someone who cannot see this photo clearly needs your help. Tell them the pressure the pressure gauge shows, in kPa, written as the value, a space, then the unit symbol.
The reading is 120 kPa
